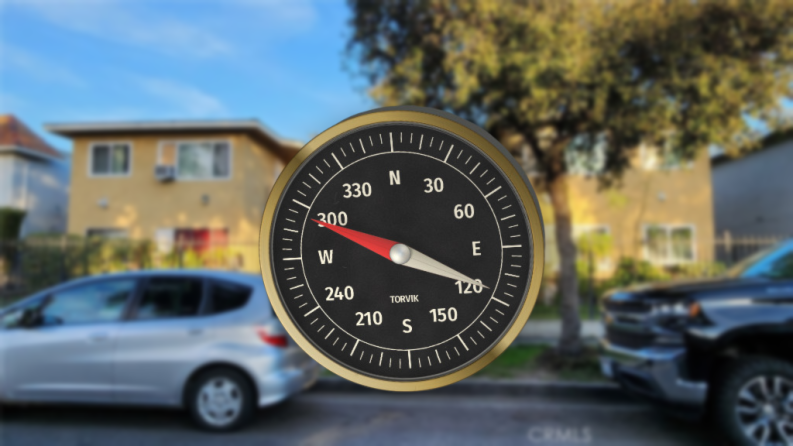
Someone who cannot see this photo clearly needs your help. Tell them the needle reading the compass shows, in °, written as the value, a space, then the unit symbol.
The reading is 295 °
